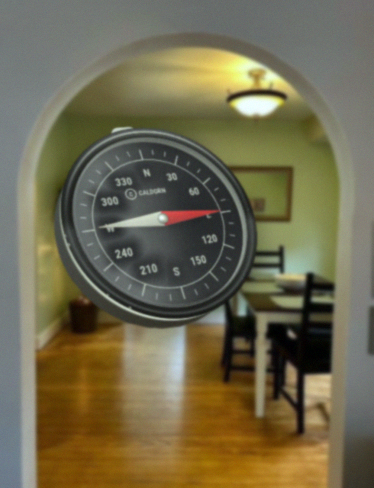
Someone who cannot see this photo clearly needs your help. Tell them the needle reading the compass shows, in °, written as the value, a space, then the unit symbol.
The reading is 90 °
